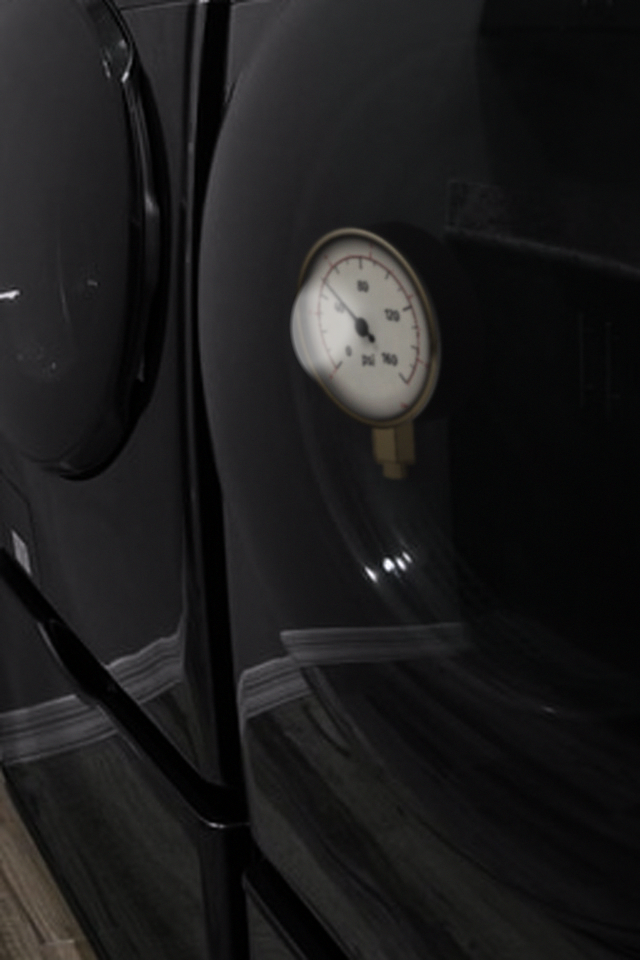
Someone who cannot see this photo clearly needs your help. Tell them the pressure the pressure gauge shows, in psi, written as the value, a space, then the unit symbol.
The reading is 50 psi
